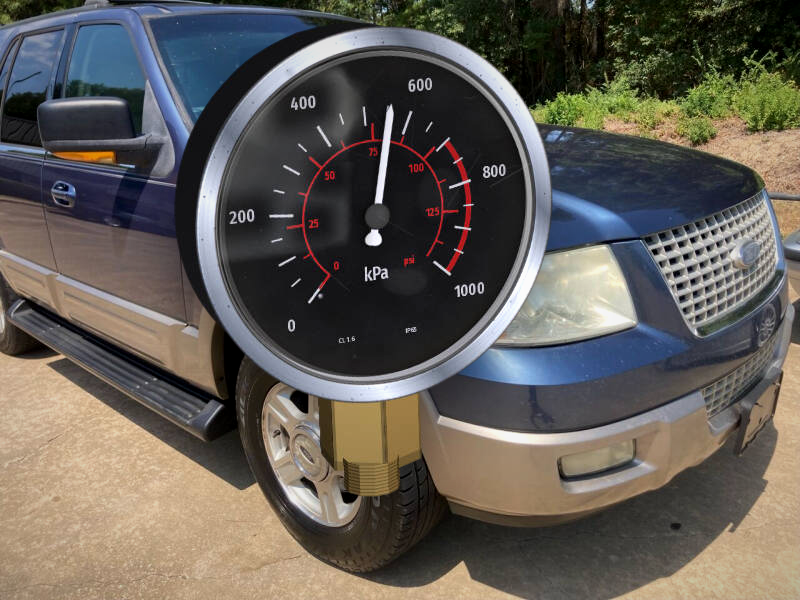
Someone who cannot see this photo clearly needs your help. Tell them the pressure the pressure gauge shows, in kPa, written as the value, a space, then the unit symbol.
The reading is 550 kPa
